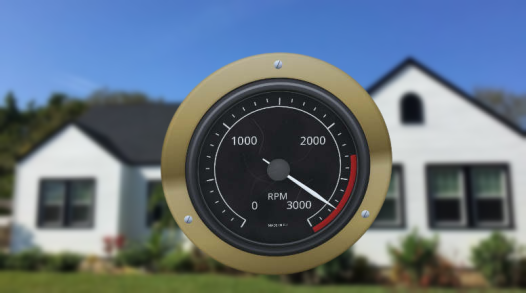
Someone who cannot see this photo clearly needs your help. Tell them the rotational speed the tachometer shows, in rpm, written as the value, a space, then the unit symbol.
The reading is 2750 rpm
